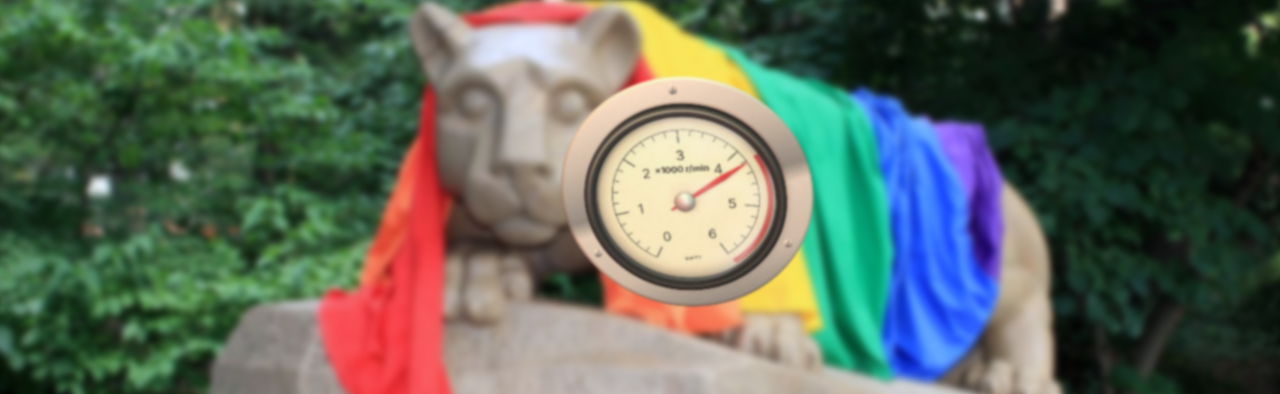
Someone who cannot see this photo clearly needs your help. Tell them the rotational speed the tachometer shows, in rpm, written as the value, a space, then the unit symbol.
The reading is 4200 rpm
